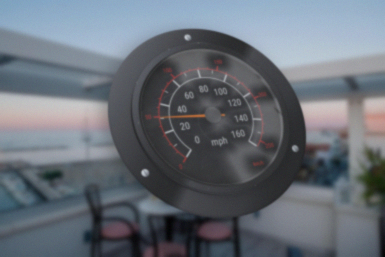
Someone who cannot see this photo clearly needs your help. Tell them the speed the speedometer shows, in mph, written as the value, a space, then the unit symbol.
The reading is 30 mph
